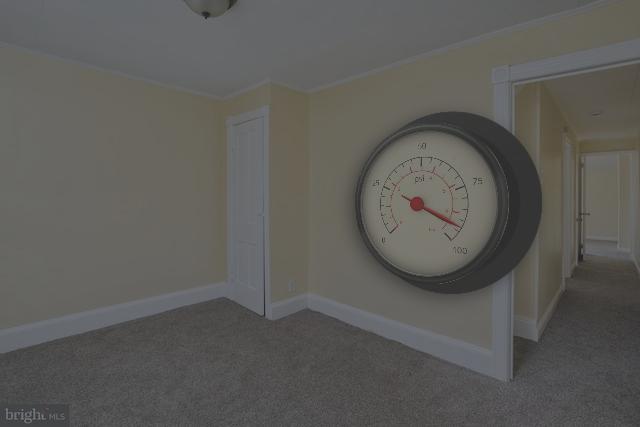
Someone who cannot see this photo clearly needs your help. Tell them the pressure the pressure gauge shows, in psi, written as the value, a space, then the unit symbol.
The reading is 92.5 psi
